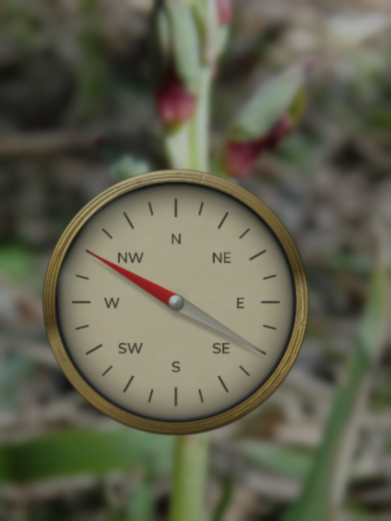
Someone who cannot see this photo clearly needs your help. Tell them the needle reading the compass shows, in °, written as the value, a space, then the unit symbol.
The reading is 300 °
